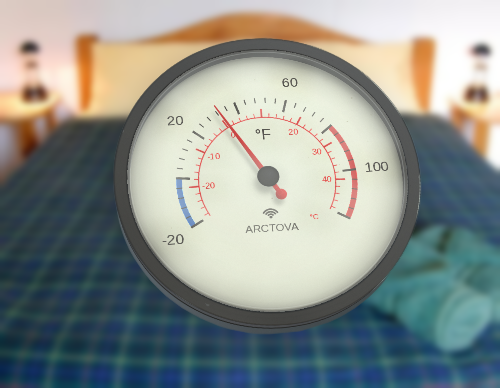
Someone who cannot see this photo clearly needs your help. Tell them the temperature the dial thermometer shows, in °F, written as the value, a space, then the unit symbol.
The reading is 32 °F
